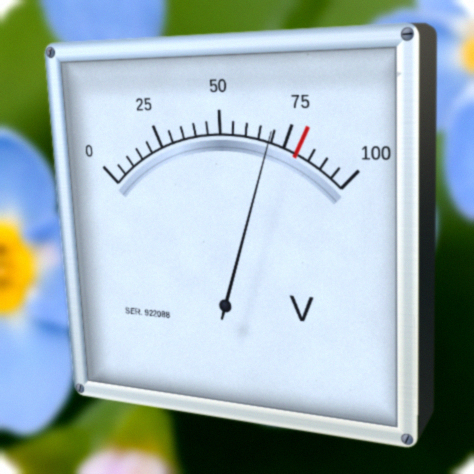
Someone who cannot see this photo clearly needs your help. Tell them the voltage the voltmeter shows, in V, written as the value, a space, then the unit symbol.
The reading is 70 V
